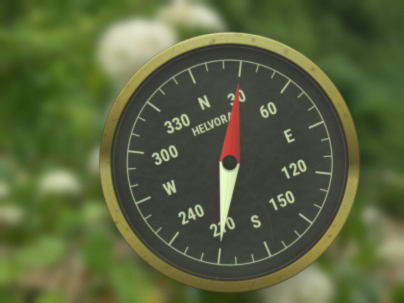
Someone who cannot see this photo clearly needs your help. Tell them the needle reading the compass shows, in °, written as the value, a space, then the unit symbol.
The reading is 30 °
